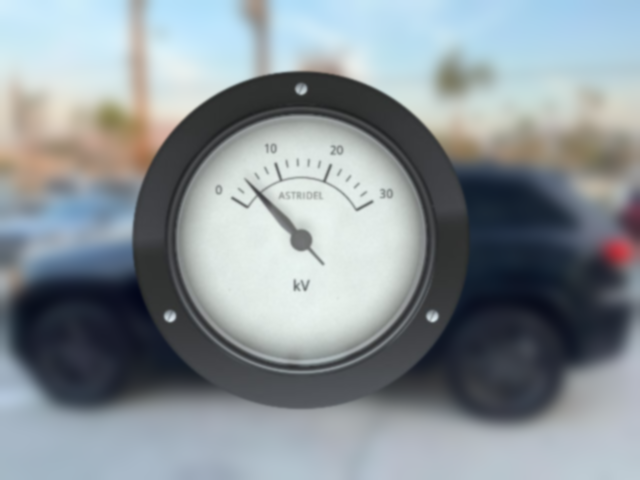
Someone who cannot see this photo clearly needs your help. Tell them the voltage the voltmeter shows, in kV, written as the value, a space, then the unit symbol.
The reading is 4 kV
